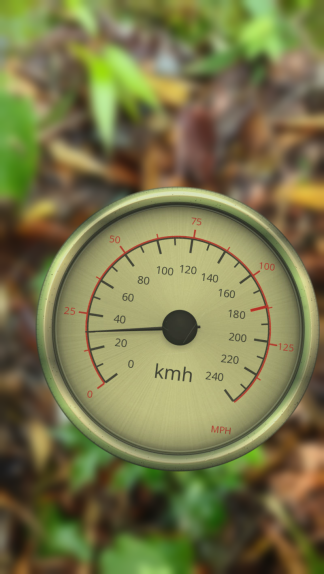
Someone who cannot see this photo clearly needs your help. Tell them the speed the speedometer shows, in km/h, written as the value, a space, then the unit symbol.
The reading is 30 km/h
